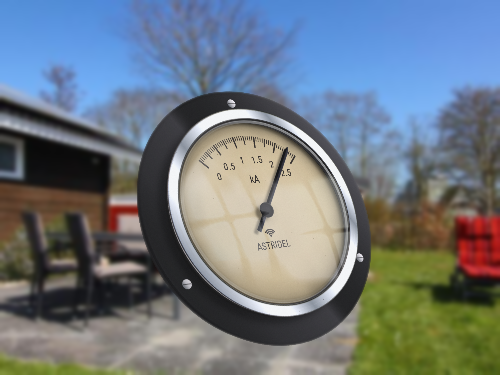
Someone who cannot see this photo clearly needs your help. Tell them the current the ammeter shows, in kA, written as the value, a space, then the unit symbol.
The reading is 2.25 kA
